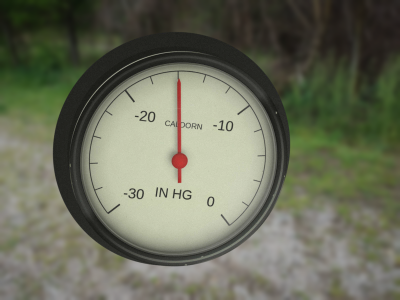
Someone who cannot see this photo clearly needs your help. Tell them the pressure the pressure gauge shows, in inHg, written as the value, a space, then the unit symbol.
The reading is -16 inHg
